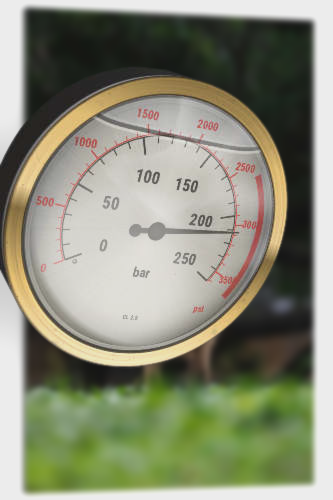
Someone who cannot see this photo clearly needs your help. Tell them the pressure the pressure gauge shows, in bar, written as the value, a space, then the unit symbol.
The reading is 210 bar
